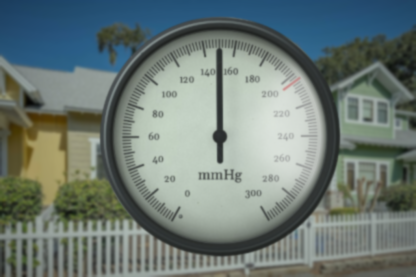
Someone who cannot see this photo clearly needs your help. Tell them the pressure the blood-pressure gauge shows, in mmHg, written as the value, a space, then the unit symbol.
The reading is 150 mmHg
